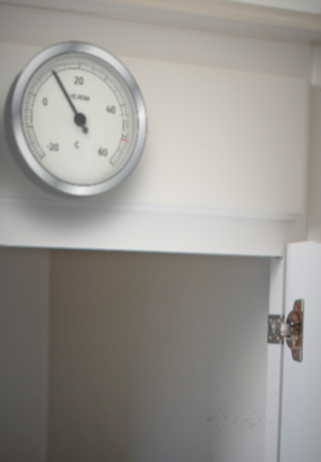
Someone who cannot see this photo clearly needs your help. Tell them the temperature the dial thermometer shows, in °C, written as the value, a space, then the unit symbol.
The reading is 10 °C
